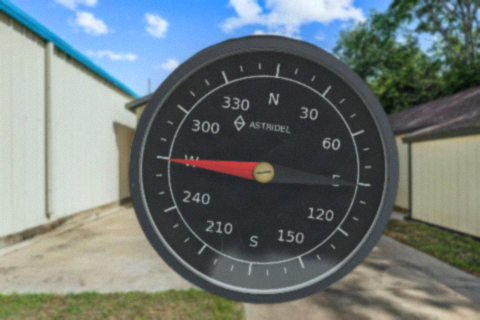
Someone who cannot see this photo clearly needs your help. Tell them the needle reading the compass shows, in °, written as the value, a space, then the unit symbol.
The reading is 270 °
